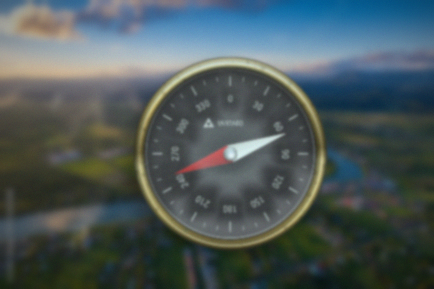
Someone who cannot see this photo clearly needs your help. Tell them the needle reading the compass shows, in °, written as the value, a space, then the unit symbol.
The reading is 250 °
